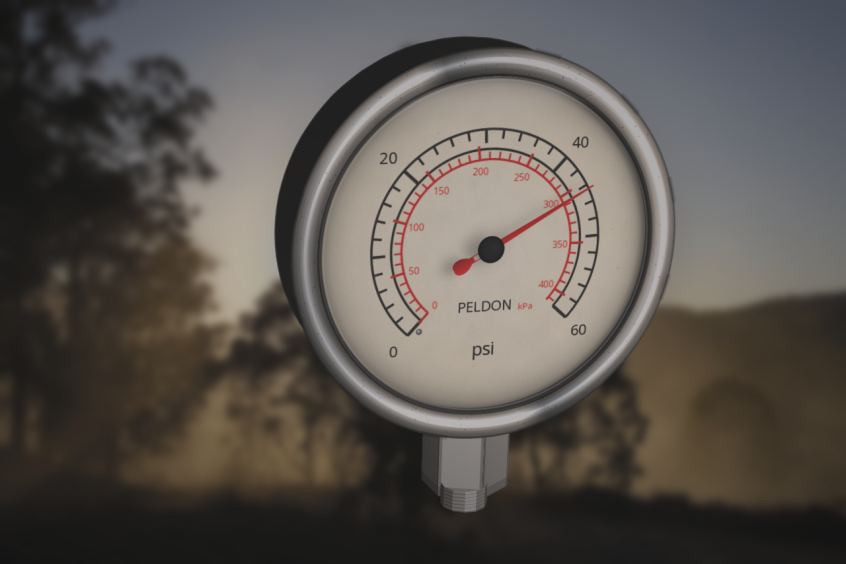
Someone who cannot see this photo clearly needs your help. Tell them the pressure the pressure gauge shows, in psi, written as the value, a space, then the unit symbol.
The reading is 44 psi
